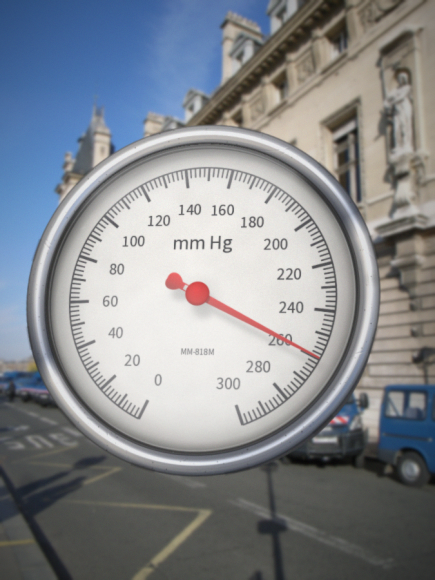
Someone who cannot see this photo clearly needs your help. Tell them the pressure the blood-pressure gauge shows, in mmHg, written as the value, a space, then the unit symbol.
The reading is 260 mmHg
